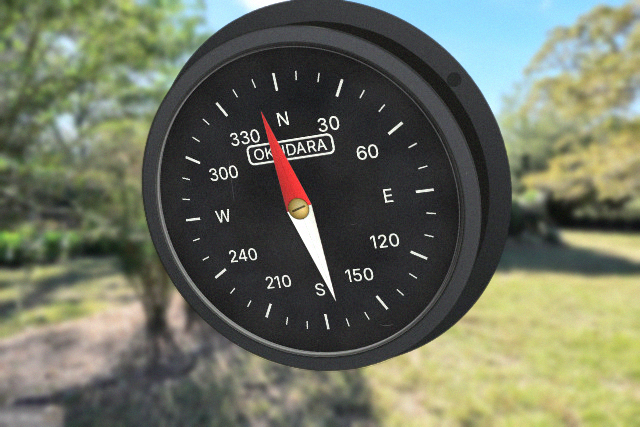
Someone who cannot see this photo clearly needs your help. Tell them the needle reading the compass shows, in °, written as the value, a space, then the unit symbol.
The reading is 350 °
